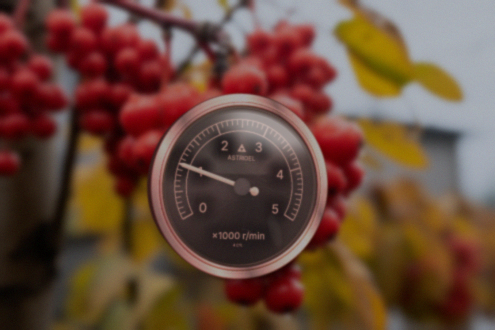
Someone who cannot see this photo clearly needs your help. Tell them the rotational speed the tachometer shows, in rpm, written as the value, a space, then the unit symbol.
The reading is 1000 rpm
